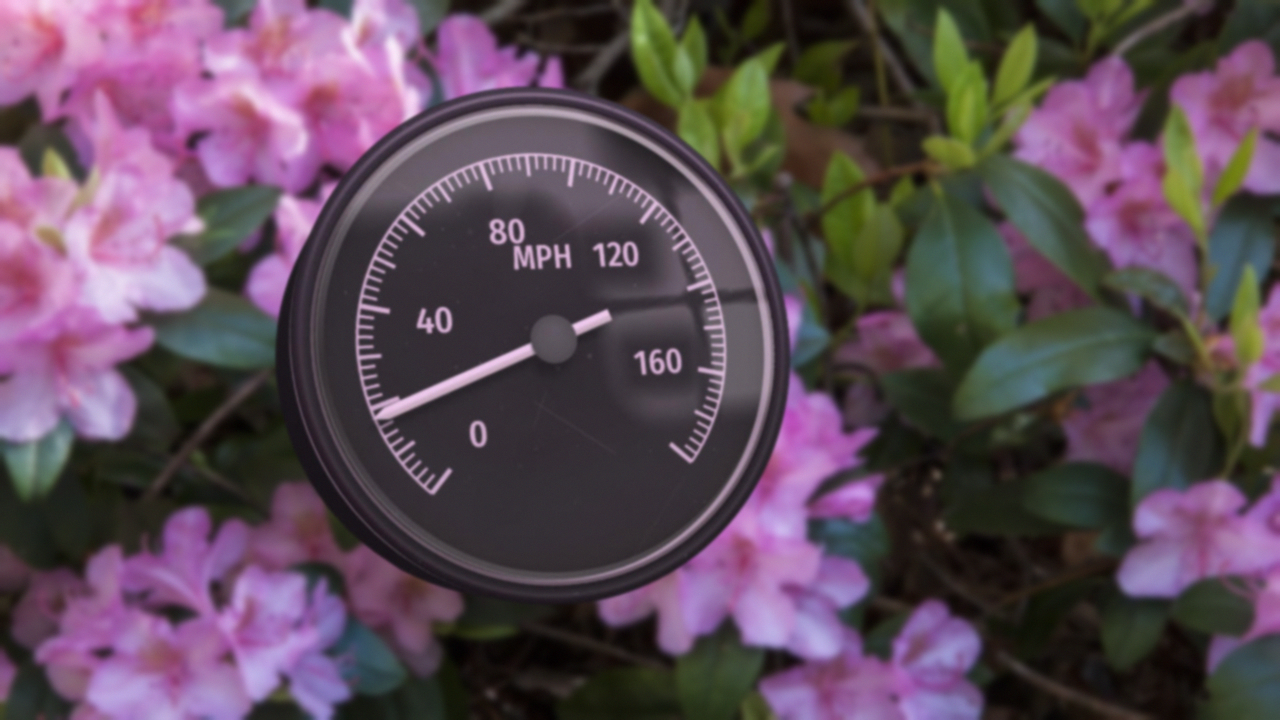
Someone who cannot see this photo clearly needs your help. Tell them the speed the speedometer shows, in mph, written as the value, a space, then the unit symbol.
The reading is 18 mph
